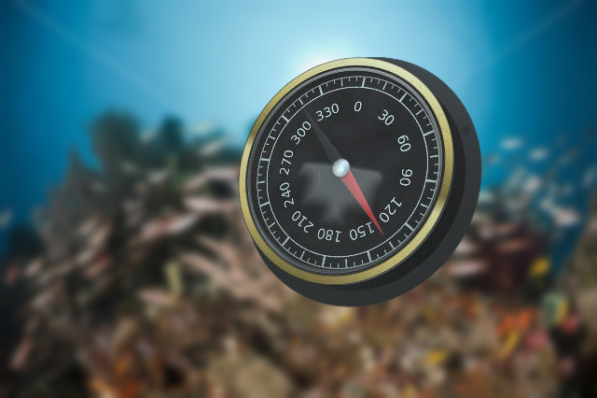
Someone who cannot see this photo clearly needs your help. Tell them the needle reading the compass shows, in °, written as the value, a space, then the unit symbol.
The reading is 135 °
